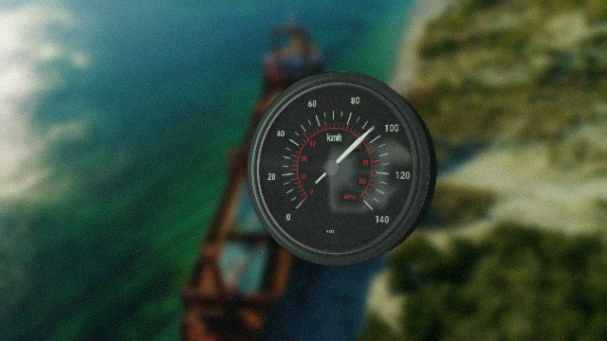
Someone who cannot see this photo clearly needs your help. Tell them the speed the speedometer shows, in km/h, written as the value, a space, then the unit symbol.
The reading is 95 km/h
